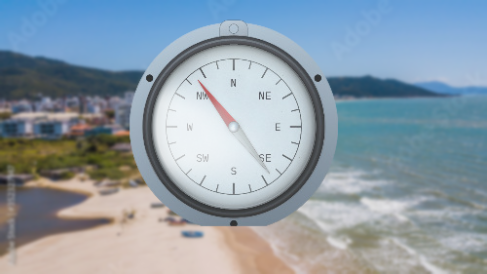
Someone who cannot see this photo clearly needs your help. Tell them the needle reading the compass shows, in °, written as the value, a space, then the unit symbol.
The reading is 322.5 °
